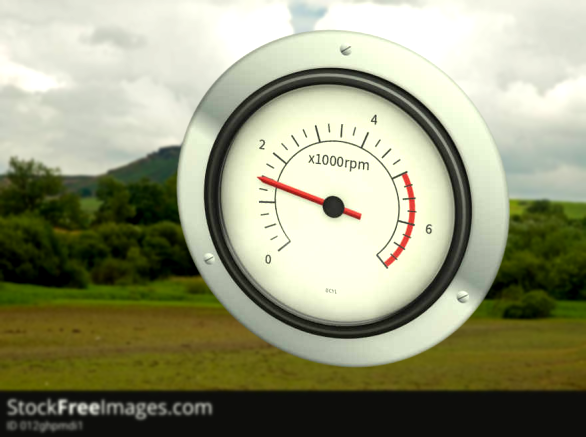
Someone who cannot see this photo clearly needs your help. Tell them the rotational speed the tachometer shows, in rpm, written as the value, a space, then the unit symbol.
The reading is 1500 rpm
